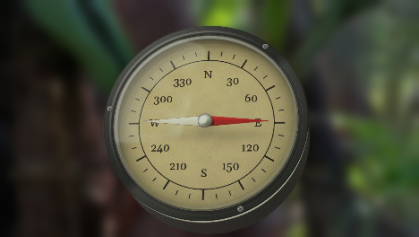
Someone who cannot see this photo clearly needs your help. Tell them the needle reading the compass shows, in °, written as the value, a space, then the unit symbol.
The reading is 90 °
